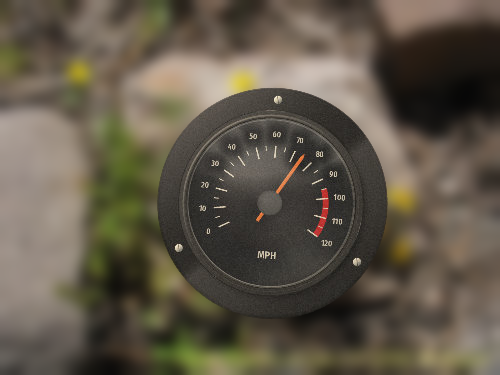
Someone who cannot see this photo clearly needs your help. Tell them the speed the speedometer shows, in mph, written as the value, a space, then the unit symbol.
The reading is 75 mph
